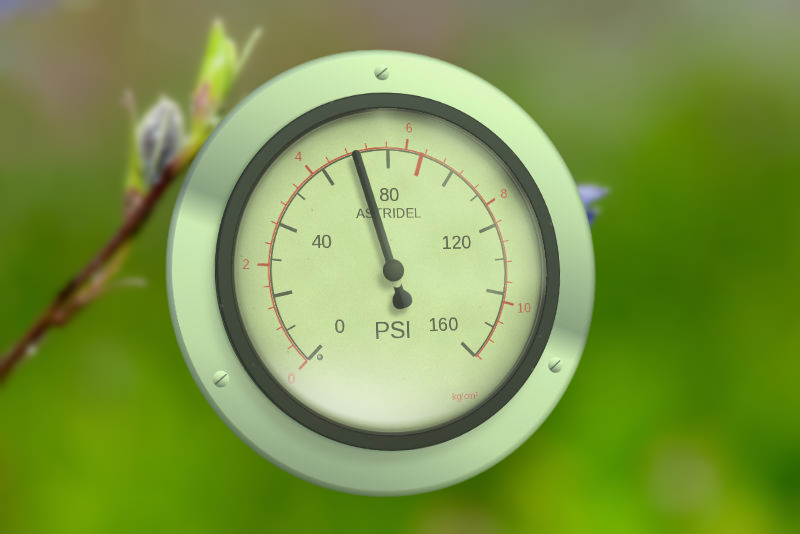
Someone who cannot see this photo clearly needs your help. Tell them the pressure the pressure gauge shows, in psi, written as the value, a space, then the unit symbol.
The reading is 70 psi
